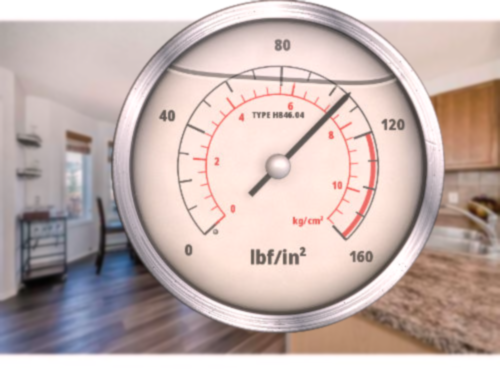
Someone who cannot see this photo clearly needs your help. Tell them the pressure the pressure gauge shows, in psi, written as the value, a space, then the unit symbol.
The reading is 105 psi
